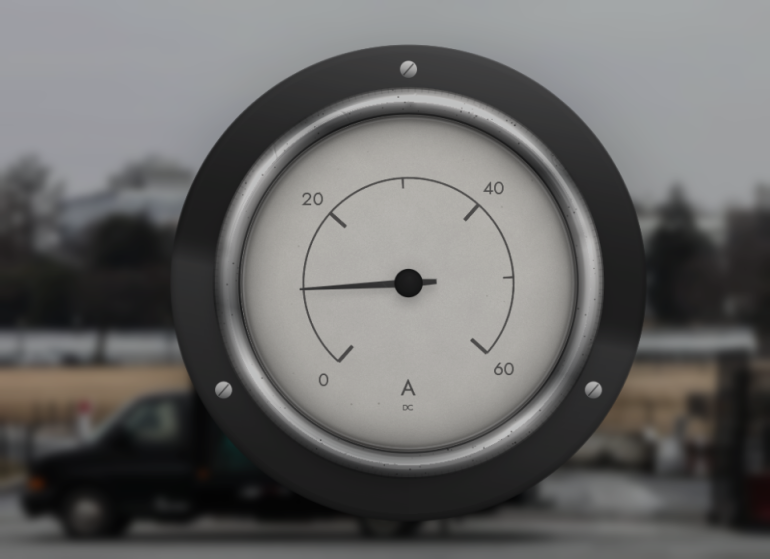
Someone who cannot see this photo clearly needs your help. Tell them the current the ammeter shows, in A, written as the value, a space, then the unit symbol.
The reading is 10 A
